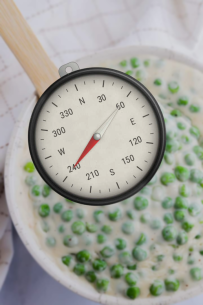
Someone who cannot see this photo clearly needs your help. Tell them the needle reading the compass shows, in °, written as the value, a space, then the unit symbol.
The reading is 240 °
